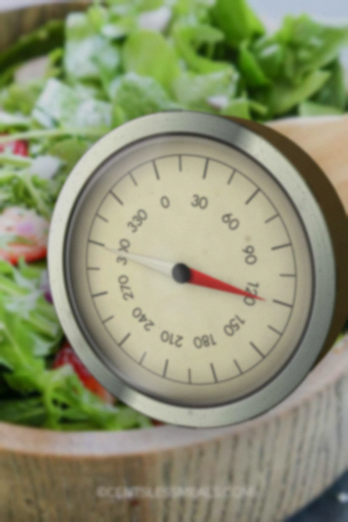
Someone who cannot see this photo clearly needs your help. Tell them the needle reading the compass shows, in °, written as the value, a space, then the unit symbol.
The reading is 120 °
